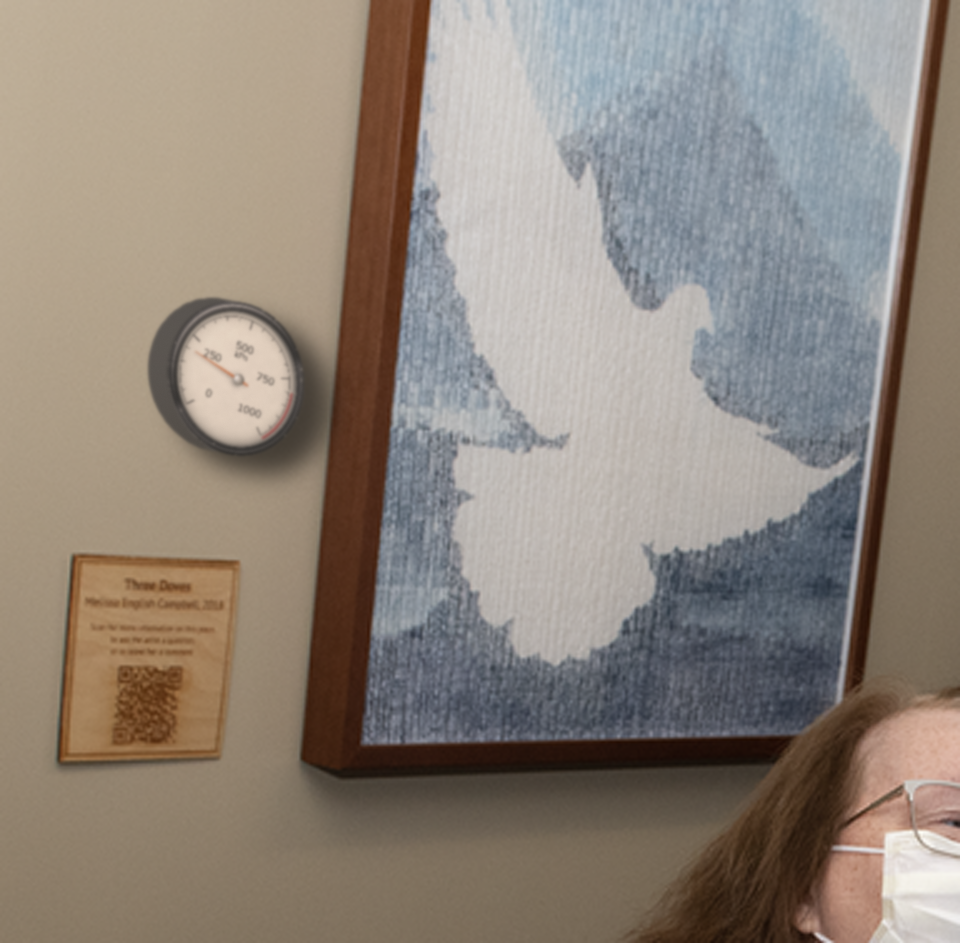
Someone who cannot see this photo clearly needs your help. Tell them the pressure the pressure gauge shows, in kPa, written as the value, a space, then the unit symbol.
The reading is 200 kPa
